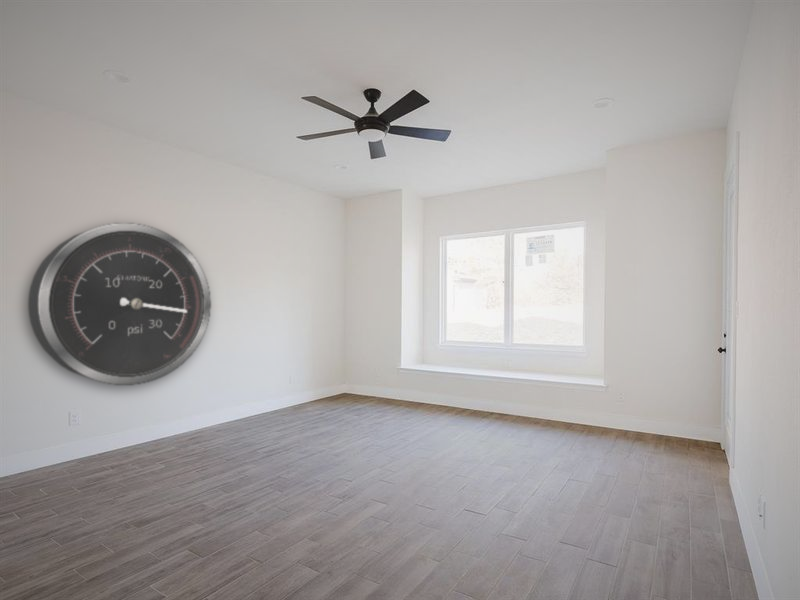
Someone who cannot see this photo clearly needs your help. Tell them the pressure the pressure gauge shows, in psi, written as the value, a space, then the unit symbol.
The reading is 26 psi
